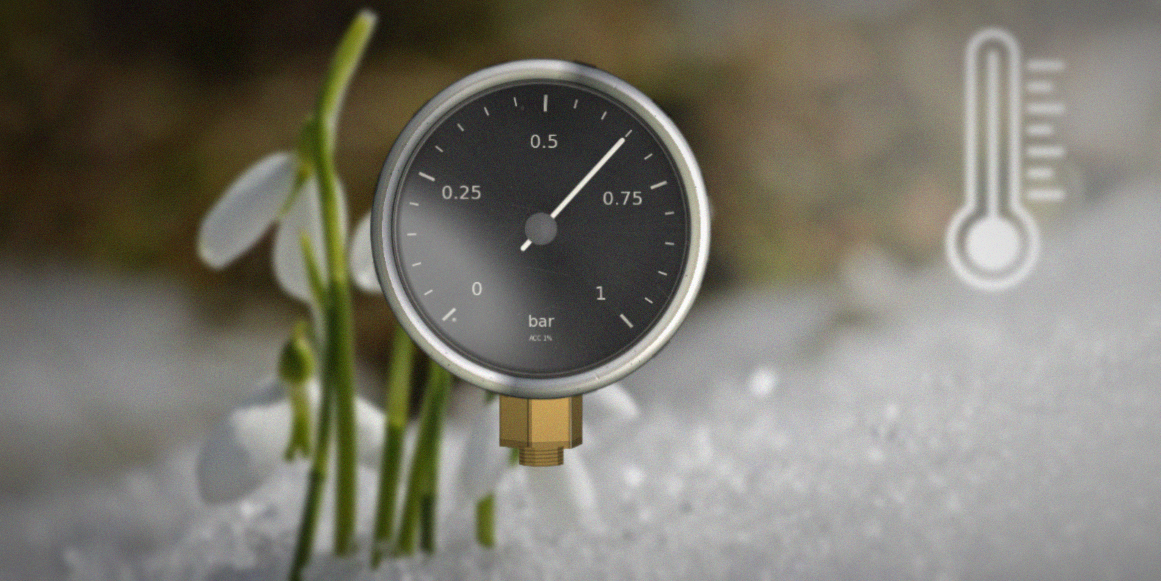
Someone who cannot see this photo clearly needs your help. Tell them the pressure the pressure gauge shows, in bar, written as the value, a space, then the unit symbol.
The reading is 0.65 bar
